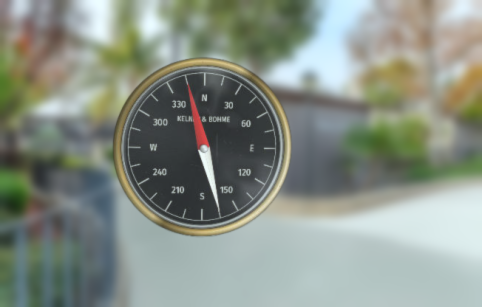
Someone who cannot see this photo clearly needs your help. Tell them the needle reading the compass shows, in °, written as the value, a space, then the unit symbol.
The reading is 345 °
